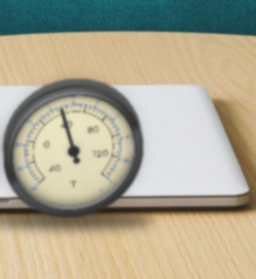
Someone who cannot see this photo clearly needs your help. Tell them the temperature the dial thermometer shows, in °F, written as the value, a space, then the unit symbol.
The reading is 40 °F
